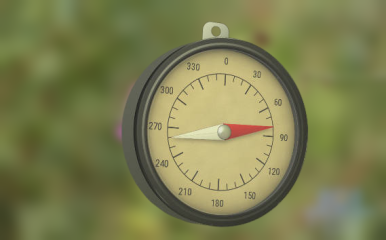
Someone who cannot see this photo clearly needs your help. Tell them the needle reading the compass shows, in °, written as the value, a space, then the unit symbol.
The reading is 80 °
